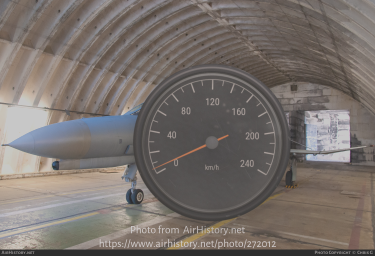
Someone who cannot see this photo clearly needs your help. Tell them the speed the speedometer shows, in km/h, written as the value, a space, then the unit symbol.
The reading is 5 km/h
